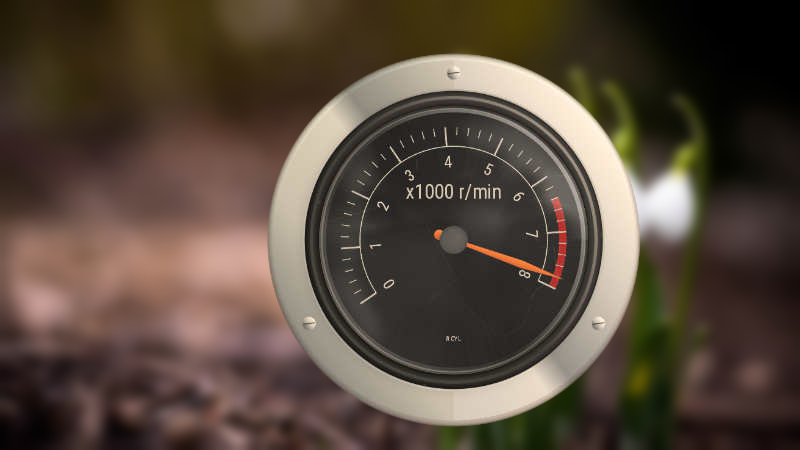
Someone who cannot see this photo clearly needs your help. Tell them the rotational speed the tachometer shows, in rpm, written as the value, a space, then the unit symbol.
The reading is 7800 rpm
